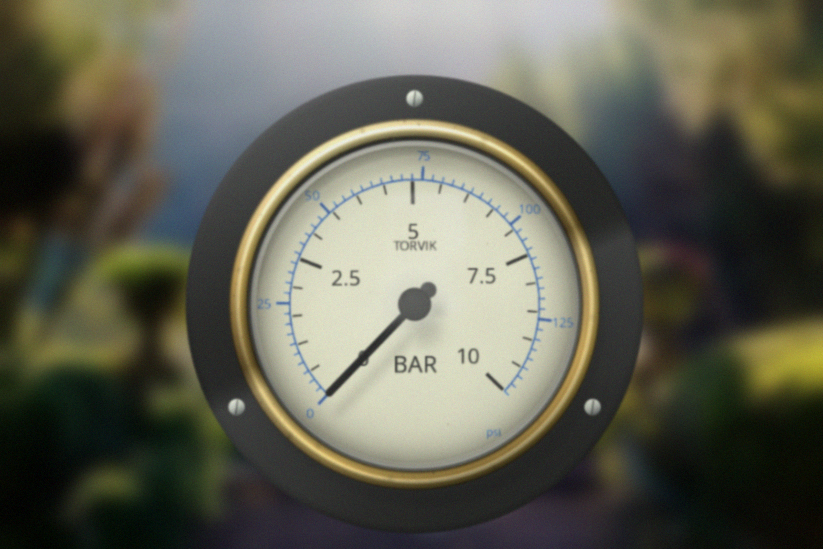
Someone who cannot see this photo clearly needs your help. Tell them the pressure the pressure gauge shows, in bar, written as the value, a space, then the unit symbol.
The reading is 0 bar
